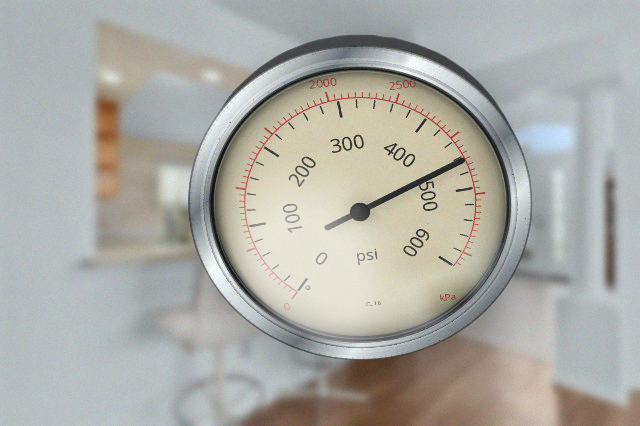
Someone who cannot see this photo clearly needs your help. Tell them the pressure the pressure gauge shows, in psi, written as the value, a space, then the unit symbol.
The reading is 460 psi
